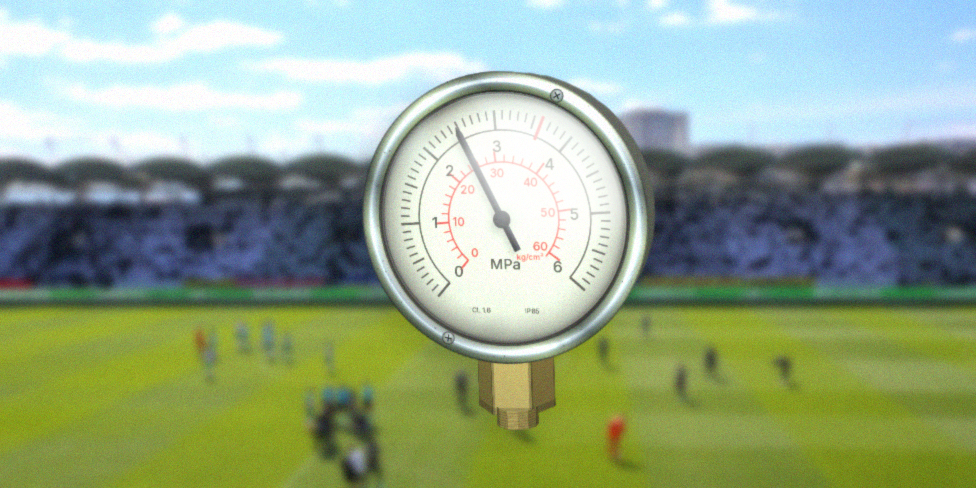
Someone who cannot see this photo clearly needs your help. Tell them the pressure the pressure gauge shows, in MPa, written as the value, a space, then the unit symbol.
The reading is 2.5 MPa
